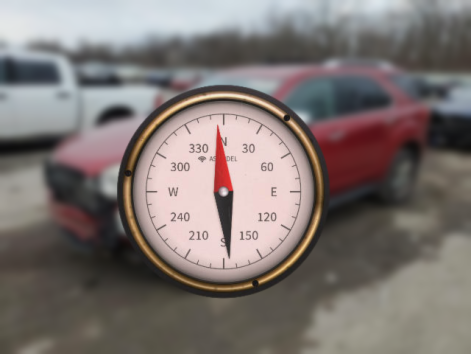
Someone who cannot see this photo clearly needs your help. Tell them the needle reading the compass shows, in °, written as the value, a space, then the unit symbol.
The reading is 355 °
